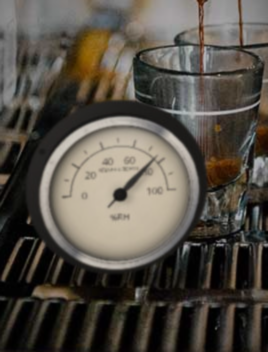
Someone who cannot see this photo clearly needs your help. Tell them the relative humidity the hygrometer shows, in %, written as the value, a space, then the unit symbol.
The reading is 75 %
